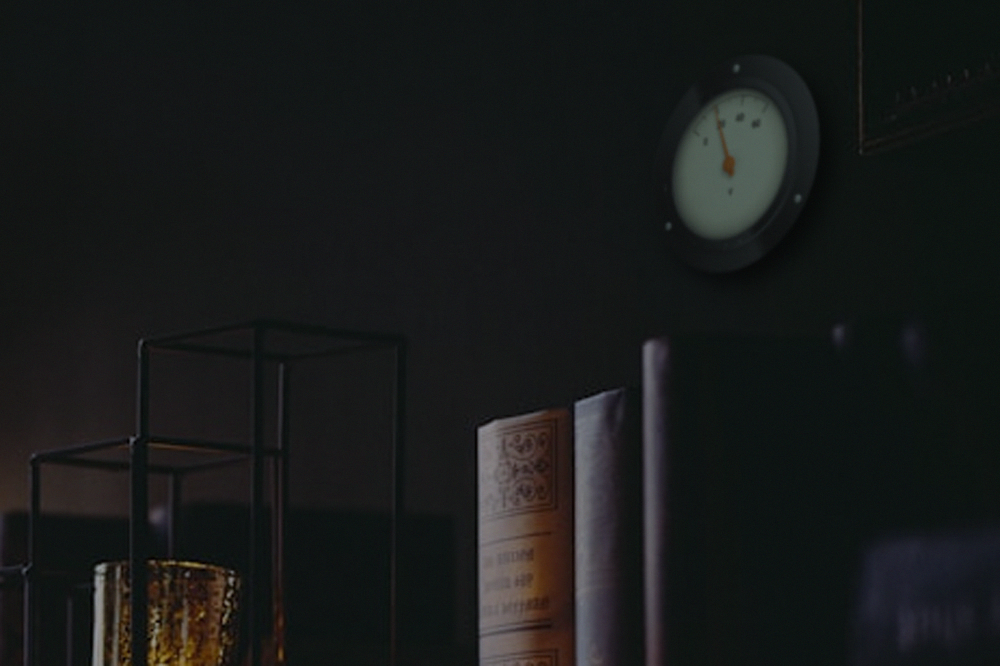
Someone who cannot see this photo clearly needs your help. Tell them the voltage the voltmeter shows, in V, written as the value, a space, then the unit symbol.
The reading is 20 V
